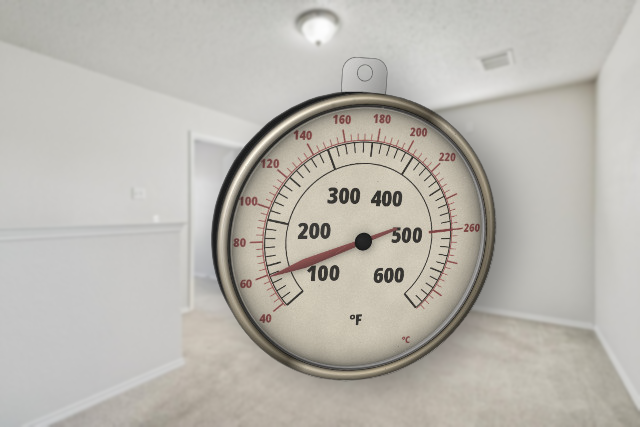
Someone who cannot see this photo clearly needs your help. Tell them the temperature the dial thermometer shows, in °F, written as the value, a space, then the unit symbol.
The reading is 140 °F
